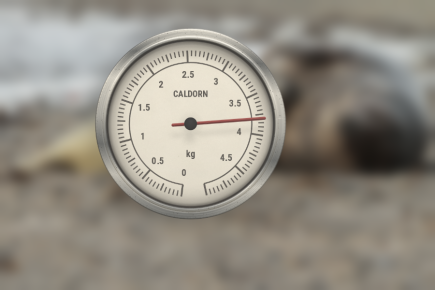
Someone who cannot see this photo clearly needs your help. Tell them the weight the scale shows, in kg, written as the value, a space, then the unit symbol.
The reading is 3.8 kg
